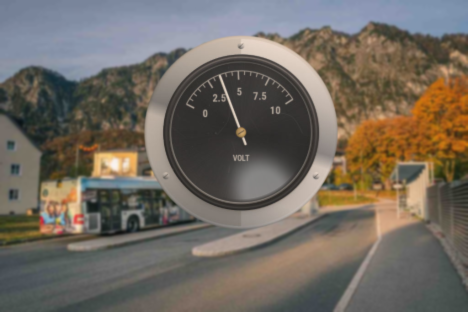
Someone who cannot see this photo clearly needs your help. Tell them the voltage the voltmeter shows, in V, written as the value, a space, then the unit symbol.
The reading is 3.5 V
